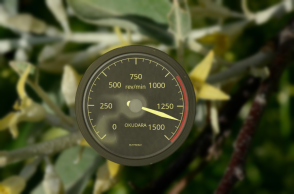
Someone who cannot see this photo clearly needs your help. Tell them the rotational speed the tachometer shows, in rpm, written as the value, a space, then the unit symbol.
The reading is 1350 rpm
